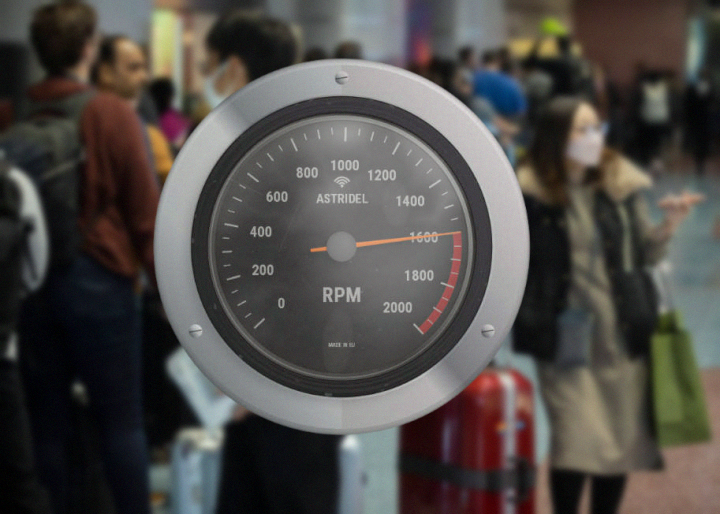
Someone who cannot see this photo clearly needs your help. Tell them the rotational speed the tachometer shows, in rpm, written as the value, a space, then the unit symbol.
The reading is 1600 rpm
